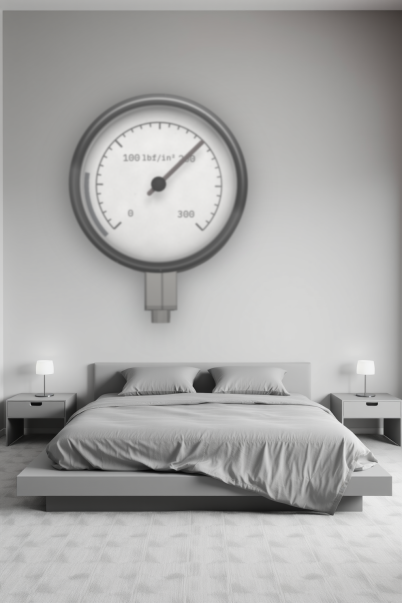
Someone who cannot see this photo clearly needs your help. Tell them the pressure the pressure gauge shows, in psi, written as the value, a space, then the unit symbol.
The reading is 200 psi
